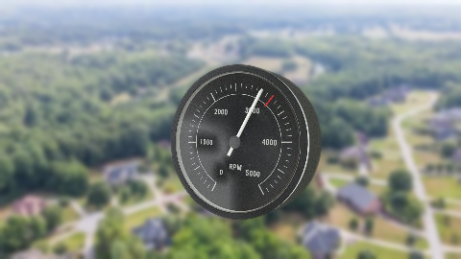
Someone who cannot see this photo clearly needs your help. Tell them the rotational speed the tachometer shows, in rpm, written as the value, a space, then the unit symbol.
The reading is 3000 rpm
